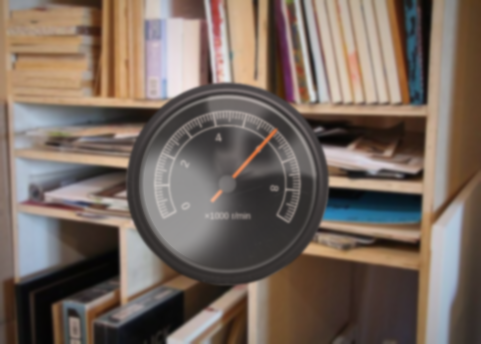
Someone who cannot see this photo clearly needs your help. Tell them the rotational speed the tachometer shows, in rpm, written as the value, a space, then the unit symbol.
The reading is 6000 rpm
